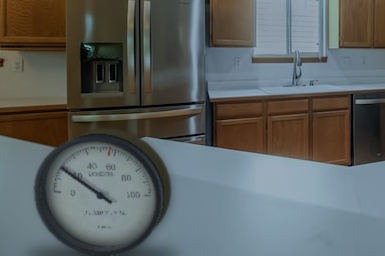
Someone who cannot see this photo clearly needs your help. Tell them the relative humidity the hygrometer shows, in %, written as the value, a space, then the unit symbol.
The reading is 20 %
